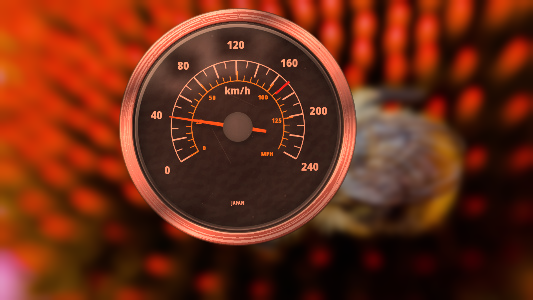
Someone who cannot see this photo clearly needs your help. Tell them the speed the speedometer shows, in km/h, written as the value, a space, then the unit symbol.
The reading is 40 km/h
